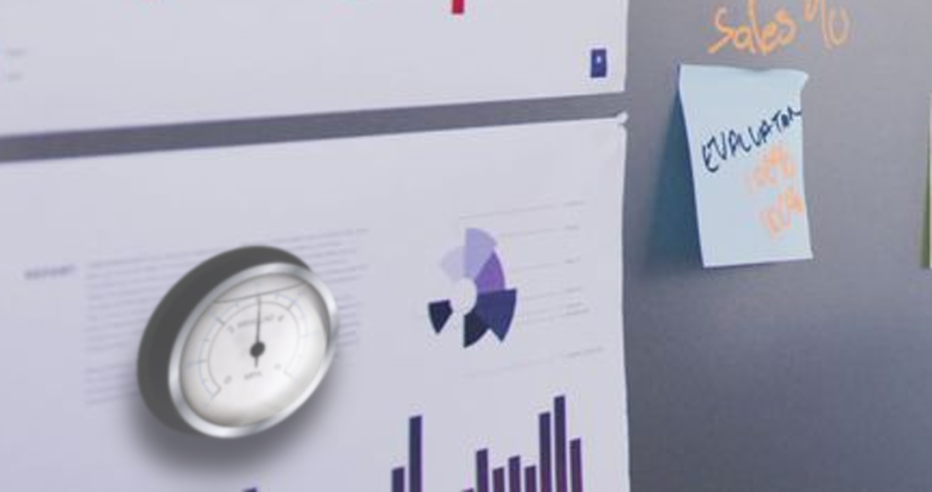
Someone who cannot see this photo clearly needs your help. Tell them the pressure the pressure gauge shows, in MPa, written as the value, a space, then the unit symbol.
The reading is 3 MPa
